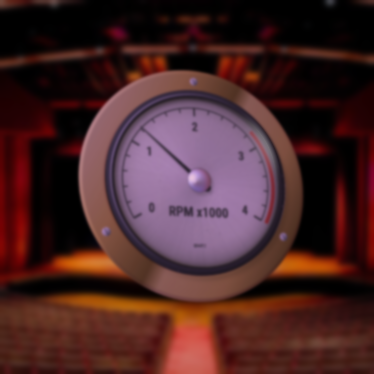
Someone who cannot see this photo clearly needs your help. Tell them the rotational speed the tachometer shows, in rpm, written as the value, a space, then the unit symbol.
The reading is 1200 rpm
